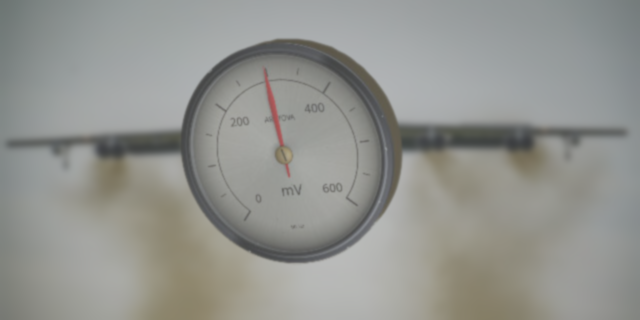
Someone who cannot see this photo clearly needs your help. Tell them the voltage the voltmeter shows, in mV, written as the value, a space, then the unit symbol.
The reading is 300 mV
